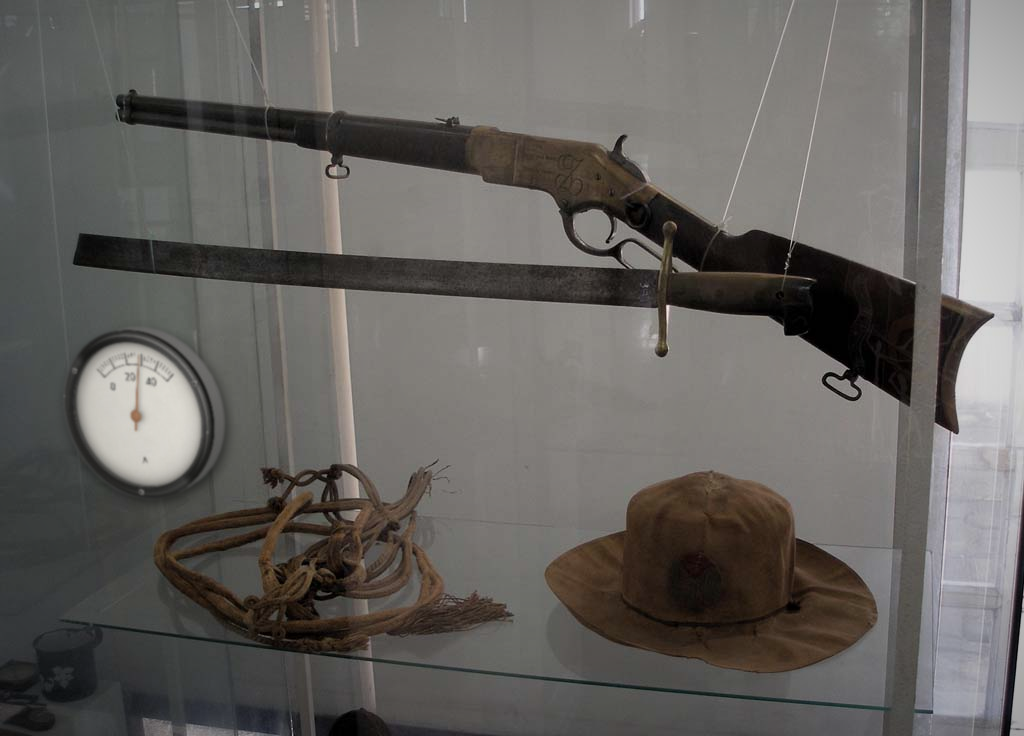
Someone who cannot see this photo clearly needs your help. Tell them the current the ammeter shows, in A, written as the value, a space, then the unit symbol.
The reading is 30 A
